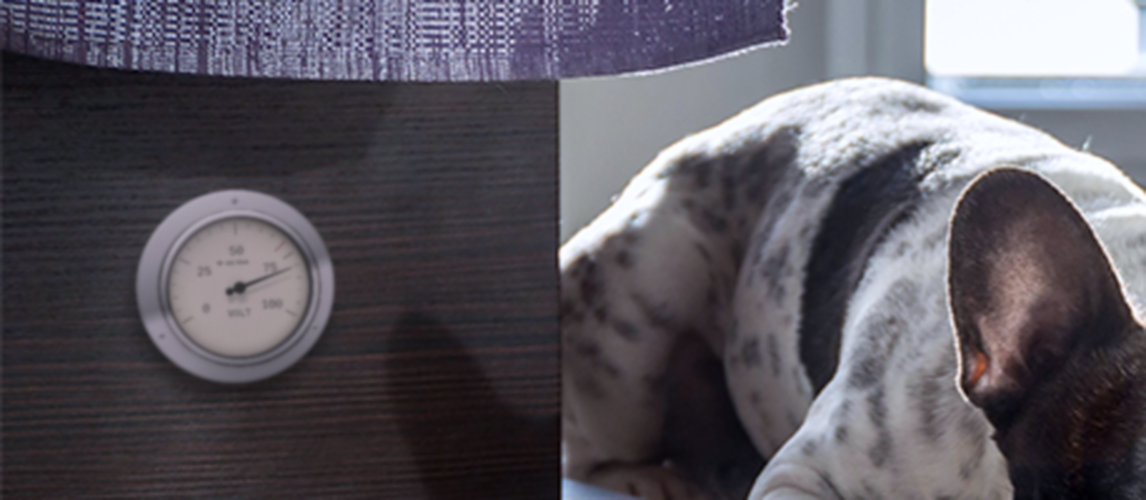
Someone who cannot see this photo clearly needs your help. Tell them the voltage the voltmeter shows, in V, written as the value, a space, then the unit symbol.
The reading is 80 V
